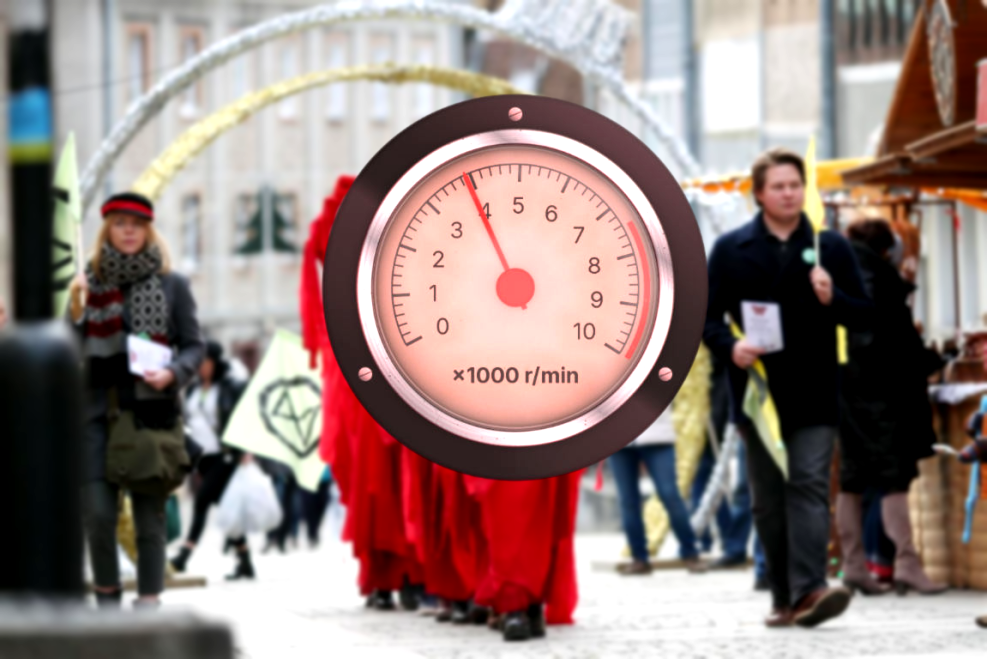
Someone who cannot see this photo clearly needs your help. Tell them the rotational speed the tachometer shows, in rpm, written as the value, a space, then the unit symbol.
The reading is 3900 rpm
